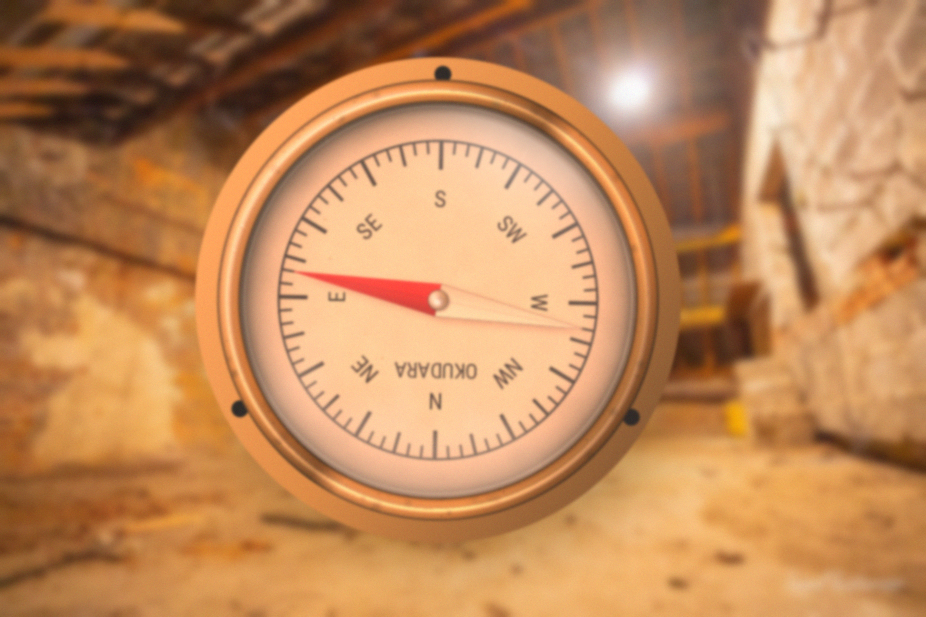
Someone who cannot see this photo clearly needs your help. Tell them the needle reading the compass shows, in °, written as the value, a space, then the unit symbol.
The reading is 100 °
